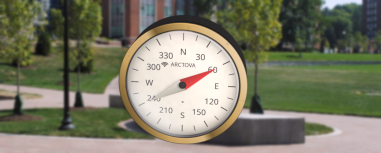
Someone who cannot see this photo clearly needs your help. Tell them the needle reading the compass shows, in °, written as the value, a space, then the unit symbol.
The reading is 60 °
